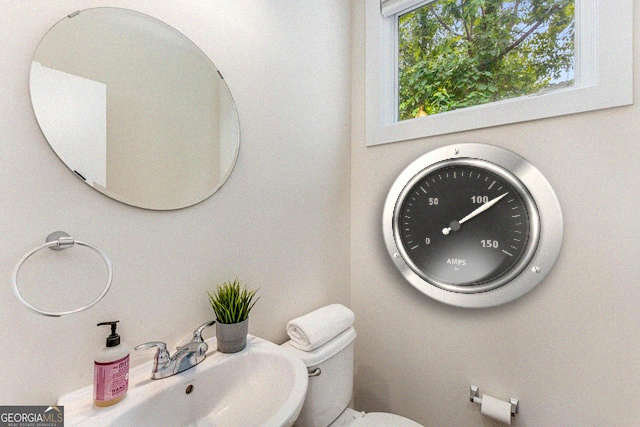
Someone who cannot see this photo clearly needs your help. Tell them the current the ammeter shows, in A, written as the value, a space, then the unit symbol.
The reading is 110 A
